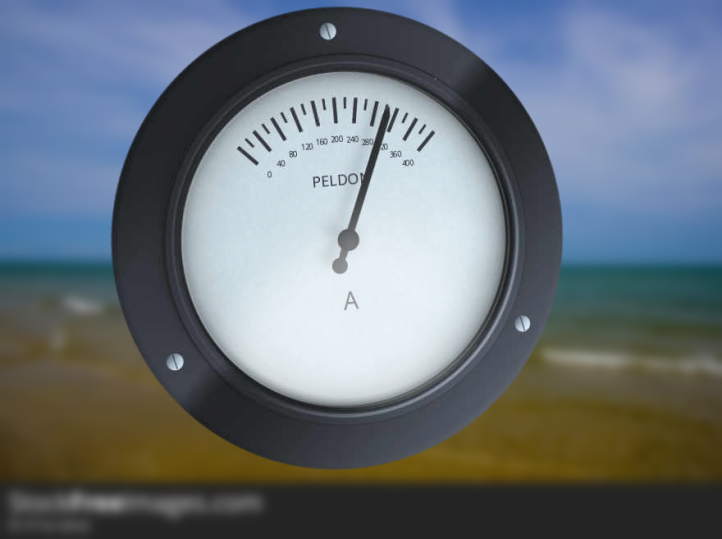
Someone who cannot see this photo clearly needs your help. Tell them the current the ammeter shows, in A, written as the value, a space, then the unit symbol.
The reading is 300 A
